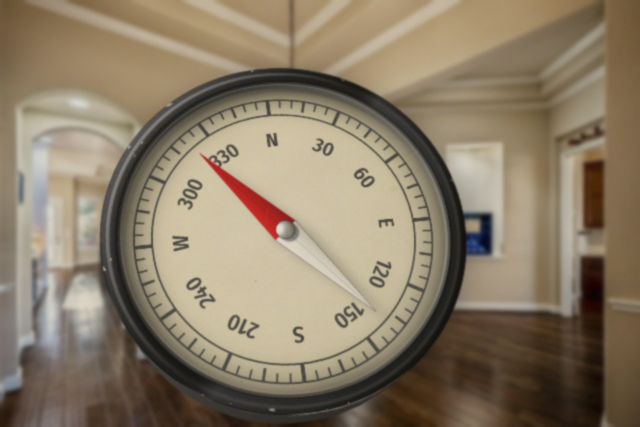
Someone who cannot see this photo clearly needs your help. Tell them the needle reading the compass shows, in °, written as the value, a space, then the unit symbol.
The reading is 320 °
